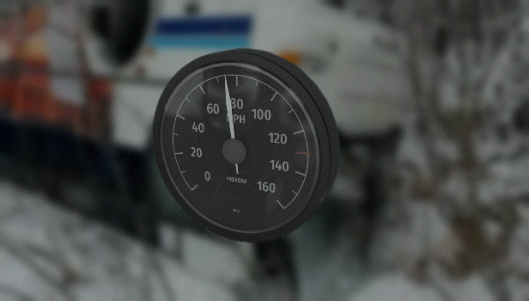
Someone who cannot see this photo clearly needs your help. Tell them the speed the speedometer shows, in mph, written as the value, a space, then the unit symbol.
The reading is 75 mph
